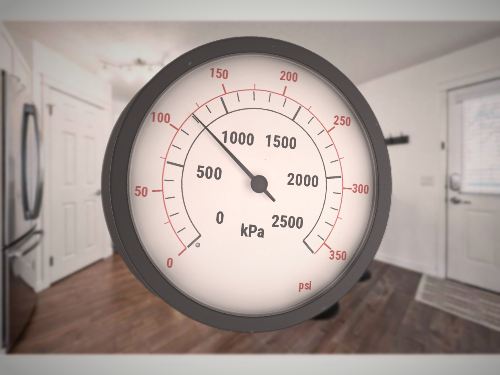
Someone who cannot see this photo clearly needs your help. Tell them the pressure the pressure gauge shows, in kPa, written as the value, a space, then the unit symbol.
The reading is 800 kPa
